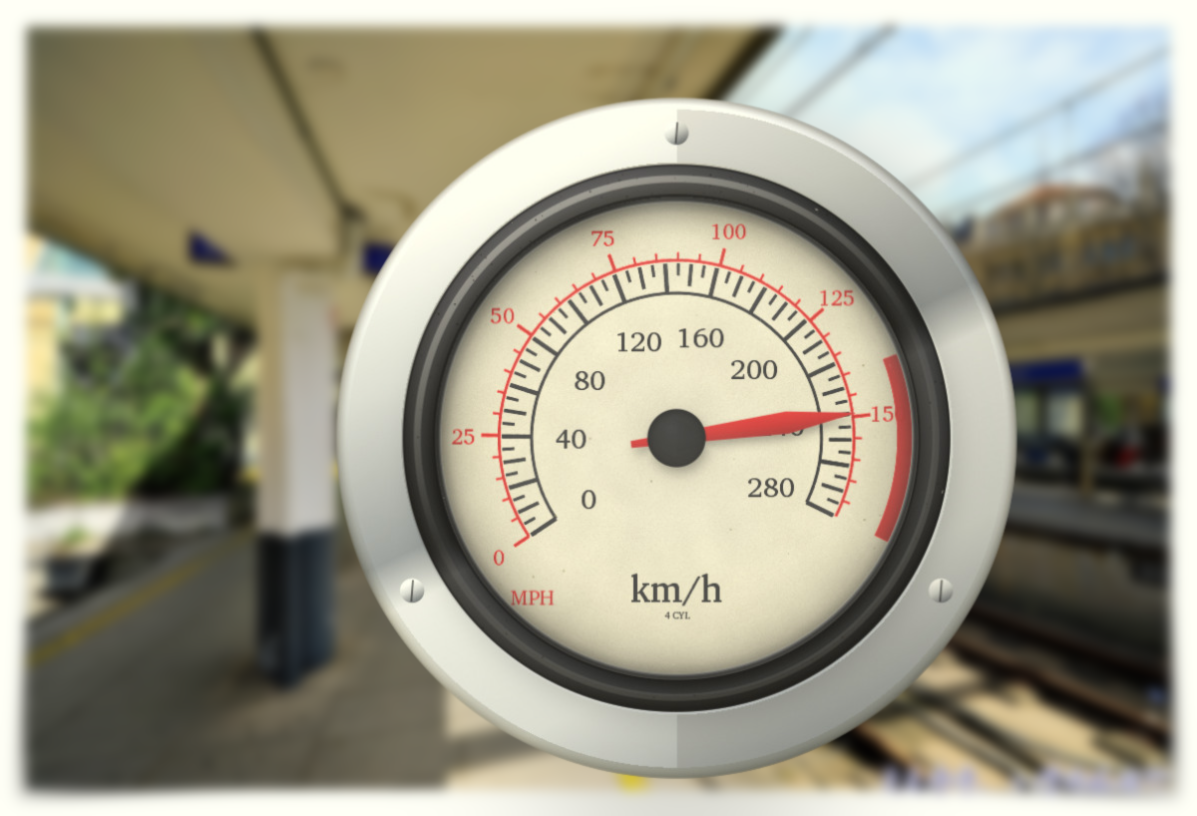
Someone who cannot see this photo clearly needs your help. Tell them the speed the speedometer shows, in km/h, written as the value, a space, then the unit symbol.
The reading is 240 km/h
